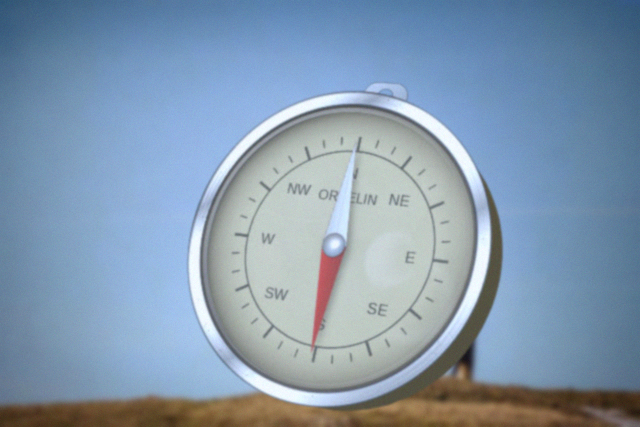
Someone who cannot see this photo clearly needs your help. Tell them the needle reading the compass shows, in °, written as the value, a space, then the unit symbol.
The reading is 180 °
